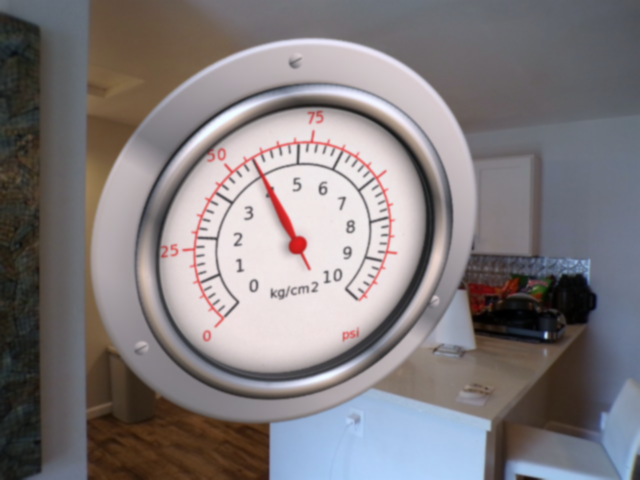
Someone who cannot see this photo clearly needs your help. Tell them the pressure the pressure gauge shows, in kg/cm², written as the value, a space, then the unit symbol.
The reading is 4 kg/cm²
